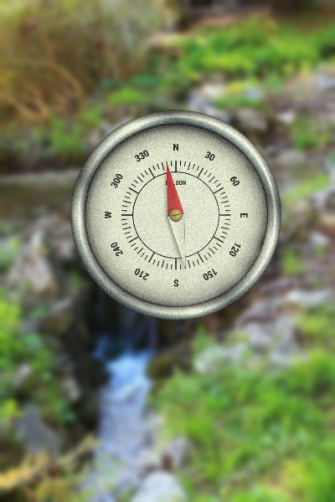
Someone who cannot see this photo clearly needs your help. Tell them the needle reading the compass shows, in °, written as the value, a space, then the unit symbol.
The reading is 350 °
